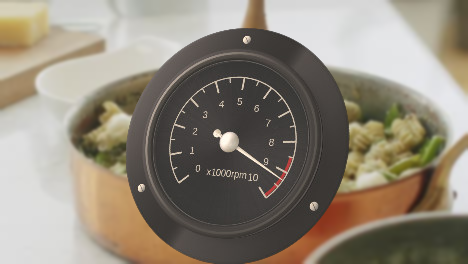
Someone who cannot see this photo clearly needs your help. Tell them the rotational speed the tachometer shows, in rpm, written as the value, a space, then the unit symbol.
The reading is 9250 rpm
